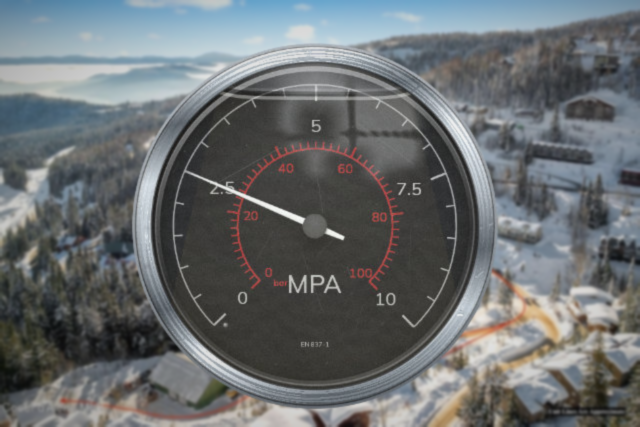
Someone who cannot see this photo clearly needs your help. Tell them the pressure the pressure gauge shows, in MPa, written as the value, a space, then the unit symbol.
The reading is 2.5 MPa
